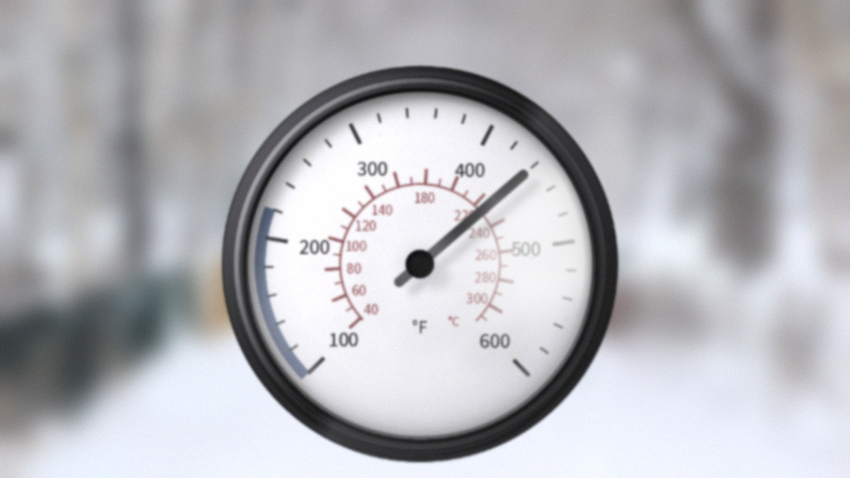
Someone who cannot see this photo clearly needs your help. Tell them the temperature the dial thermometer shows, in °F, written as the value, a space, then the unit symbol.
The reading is 440 °F
